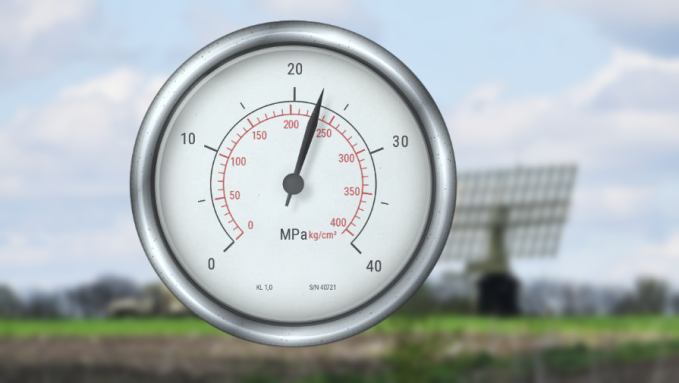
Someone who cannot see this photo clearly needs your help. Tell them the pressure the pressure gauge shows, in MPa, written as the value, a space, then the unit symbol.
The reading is 22.5 MPa
